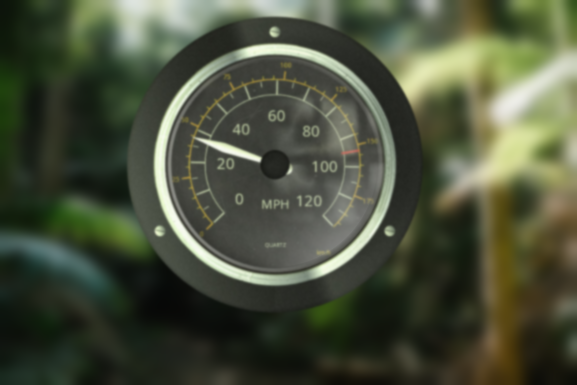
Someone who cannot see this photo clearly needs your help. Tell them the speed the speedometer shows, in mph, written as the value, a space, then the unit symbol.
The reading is 27.5 mph
